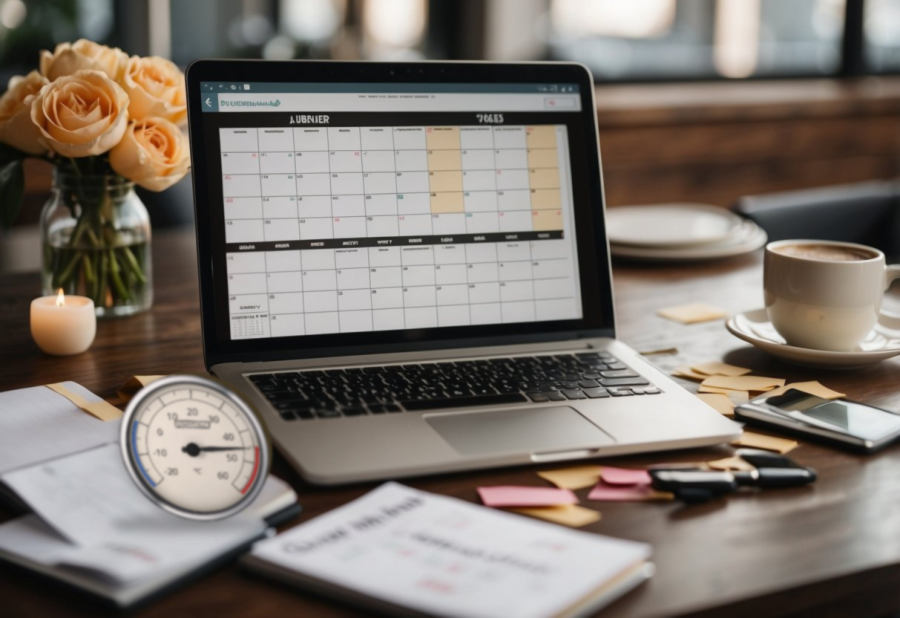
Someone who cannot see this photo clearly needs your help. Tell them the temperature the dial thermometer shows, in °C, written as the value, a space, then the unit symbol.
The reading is 45 °C
